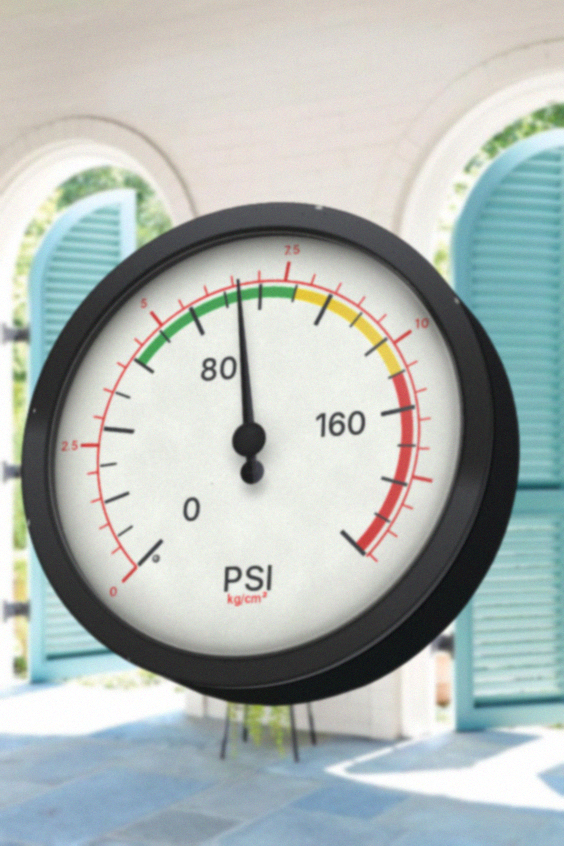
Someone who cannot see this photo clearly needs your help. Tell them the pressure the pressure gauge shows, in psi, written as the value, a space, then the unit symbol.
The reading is 95 psi
